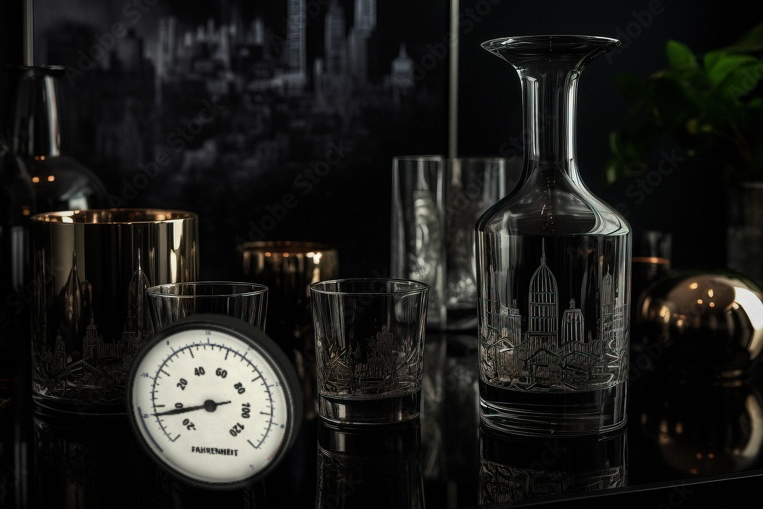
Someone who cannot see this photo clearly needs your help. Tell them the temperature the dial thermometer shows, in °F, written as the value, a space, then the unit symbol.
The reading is -4 °F
